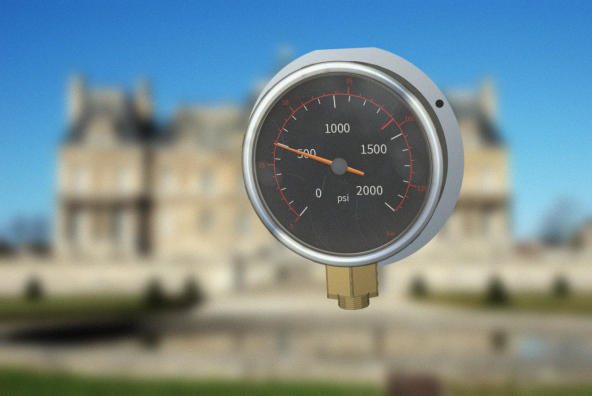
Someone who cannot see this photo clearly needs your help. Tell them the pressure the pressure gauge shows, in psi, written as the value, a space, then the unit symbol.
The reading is 500 psi
